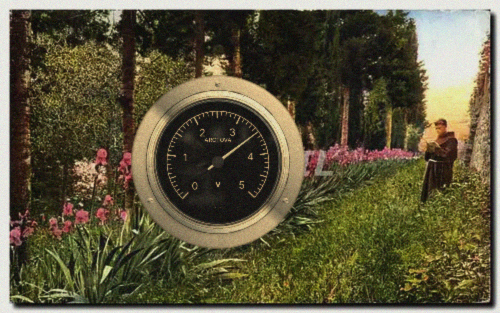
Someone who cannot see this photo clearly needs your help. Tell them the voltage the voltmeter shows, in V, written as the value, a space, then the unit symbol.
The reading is 3.5 V
